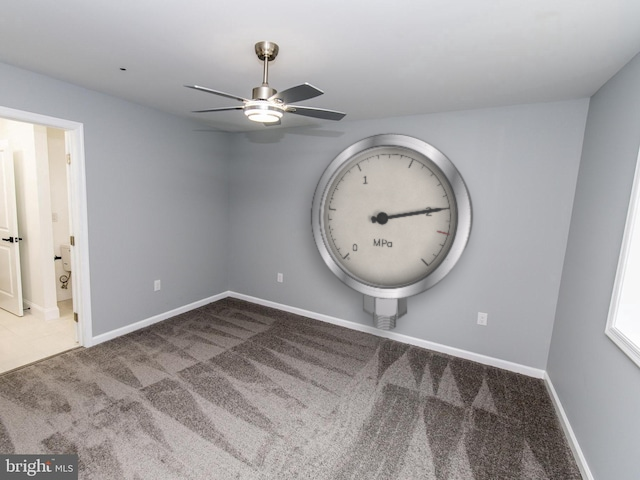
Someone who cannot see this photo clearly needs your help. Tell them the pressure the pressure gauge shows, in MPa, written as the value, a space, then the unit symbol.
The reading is 2 MPa
